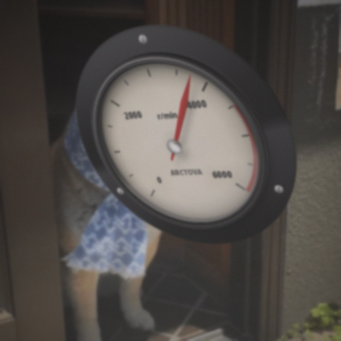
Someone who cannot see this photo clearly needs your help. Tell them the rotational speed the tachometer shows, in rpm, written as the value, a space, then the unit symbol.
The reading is 3750 rpm
